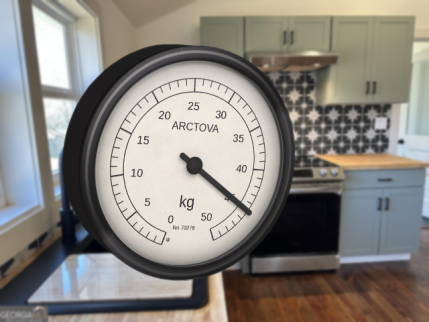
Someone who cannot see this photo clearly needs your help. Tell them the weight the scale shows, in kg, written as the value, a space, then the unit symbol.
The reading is 45 kg
